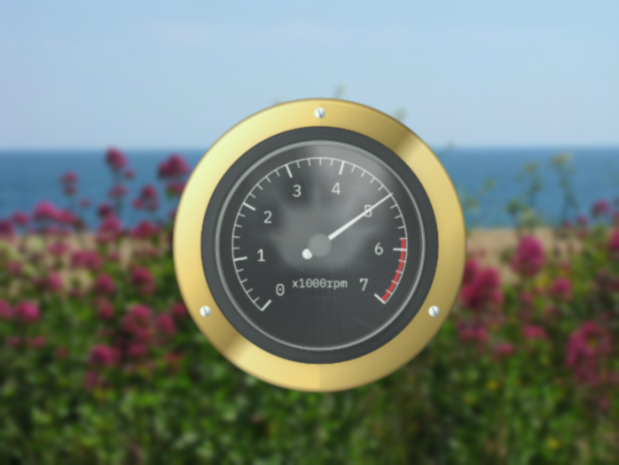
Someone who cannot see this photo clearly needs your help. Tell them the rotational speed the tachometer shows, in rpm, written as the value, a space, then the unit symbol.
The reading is 5000 rpm
